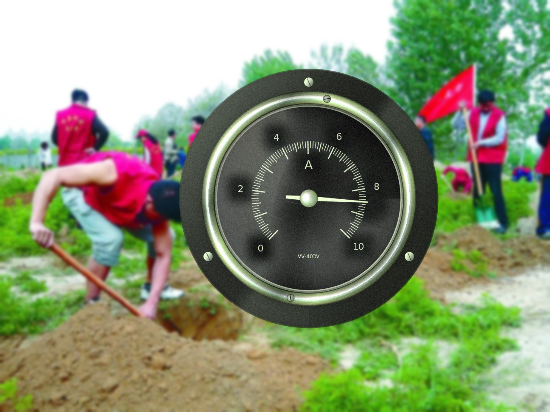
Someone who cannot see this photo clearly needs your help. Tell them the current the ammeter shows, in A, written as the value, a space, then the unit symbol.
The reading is 8.5 A
